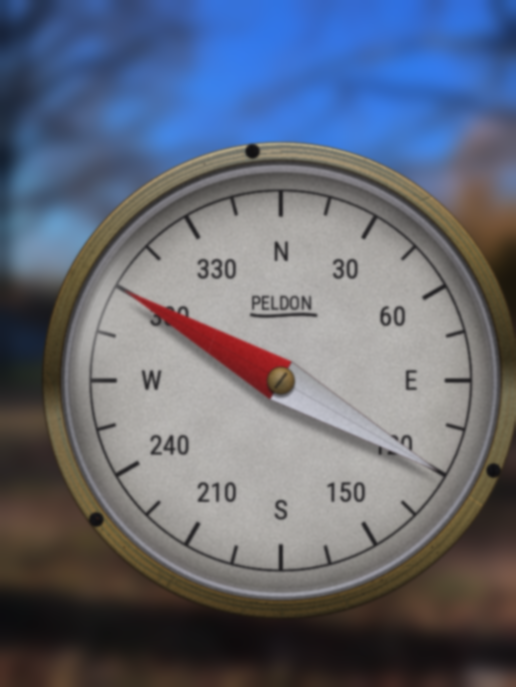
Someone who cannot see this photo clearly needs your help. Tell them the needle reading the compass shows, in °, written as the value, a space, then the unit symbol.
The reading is 300 °
